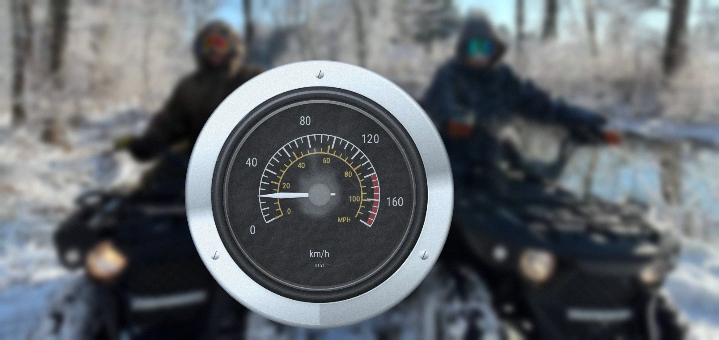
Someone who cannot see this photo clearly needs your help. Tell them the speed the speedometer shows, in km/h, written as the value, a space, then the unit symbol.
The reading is 20 km/h
